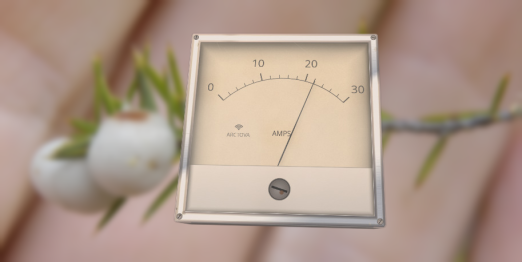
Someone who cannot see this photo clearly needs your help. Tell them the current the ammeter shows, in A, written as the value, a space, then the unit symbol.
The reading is 22 A
